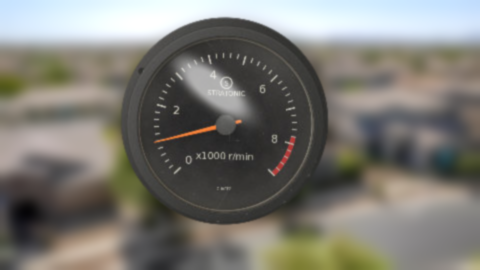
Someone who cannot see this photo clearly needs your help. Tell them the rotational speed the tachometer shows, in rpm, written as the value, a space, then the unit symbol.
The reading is 1000 rpm
